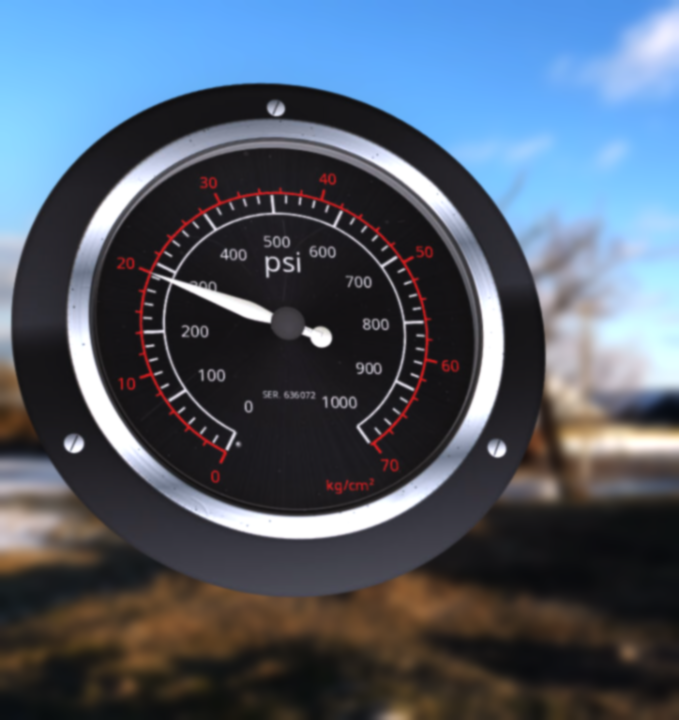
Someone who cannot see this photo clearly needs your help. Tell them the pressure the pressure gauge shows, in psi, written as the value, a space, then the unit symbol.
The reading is 280 psi
